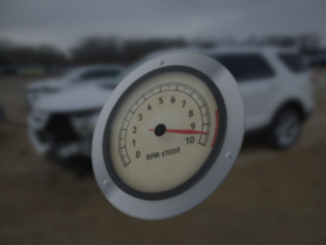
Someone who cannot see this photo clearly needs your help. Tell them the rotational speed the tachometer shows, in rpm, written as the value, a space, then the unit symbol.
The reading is 9500 rpm
